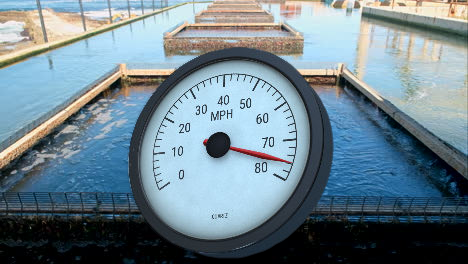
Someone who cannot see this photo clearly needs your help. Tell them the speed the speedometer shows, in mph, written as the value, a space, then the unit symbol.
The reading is 76 mph
